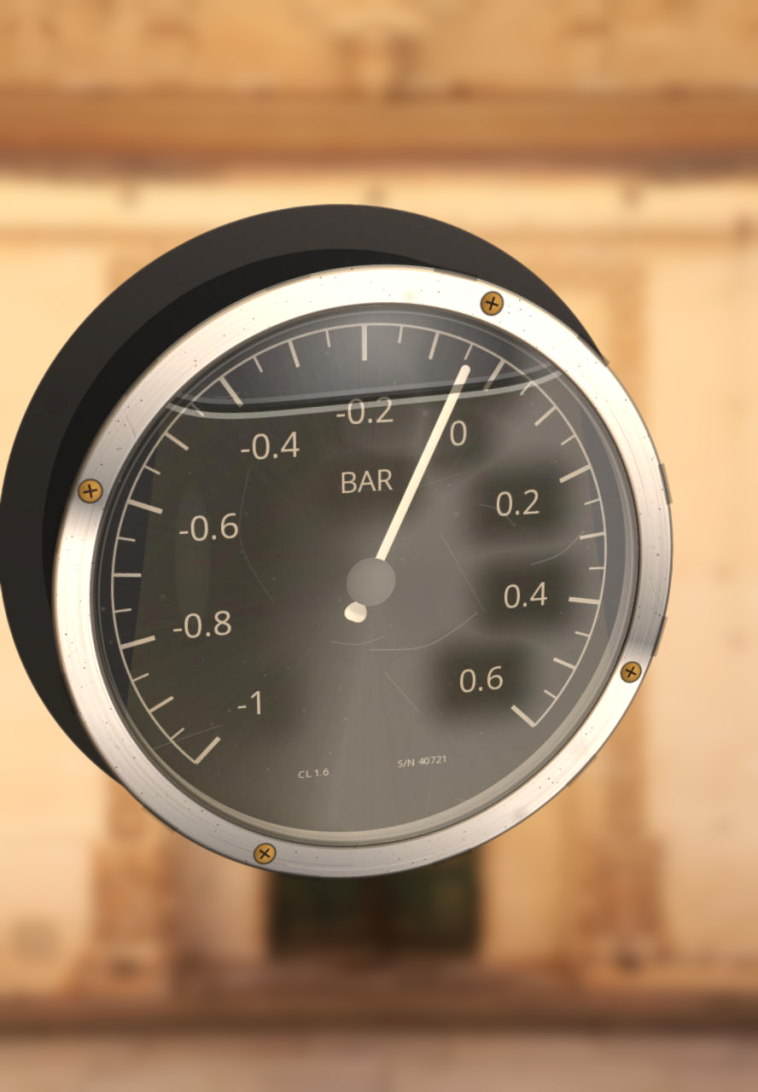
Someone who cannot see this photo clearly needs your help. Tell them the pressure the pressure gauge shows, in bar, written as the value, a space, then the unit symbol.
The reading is -0.05 bar
